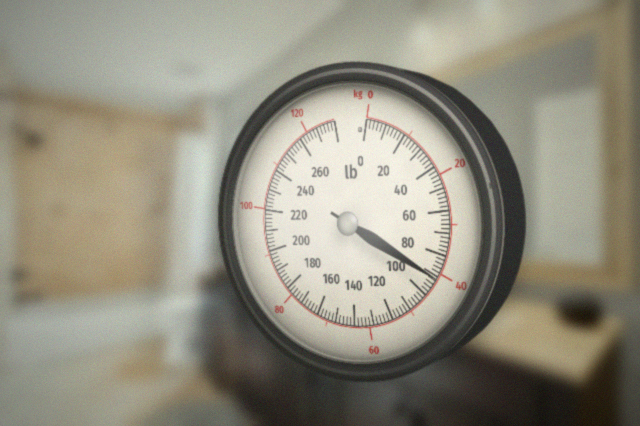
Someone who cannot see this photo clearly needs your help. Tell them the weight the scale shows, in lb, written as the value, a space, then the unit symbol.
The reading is 90 lb
